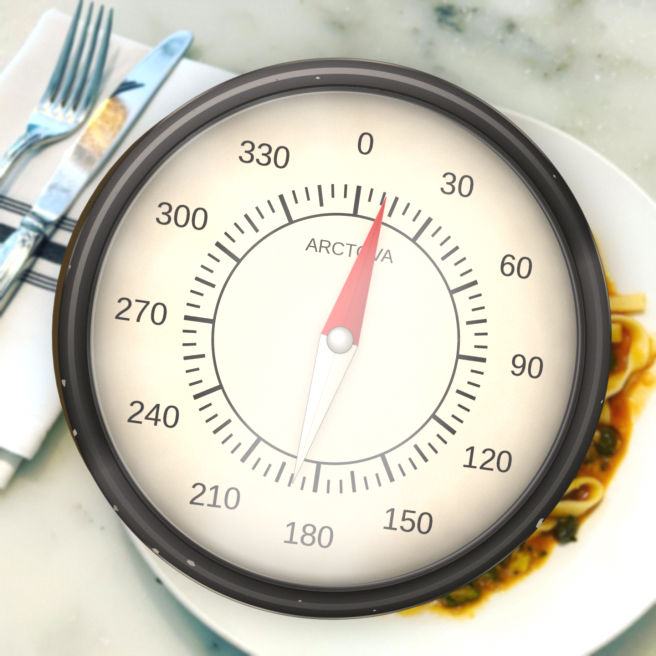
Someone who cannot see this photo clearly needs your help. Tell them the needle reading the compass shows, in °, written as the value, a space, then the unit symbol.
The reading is 10 °
